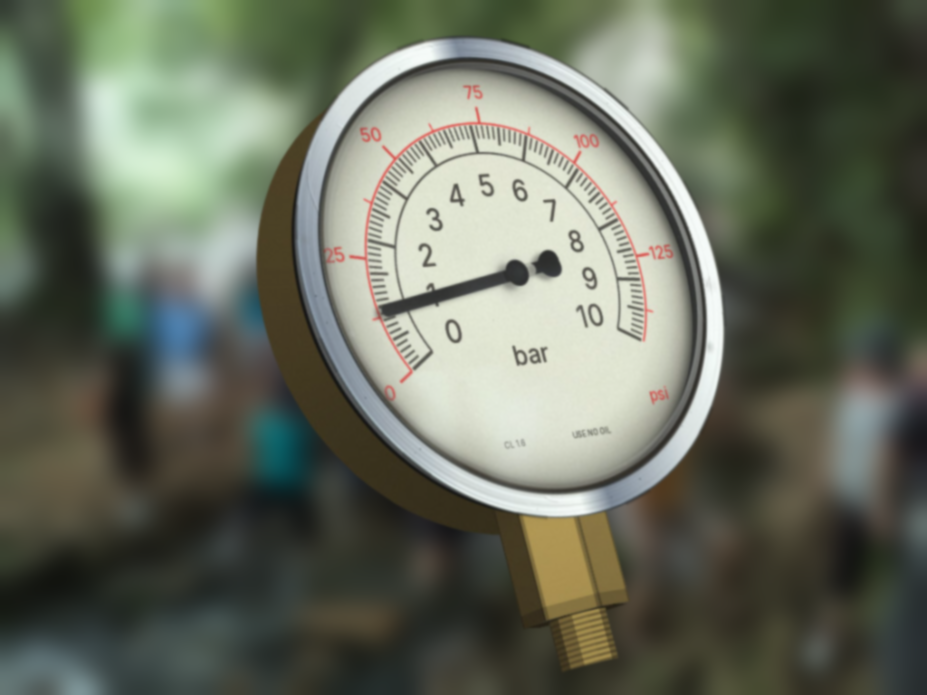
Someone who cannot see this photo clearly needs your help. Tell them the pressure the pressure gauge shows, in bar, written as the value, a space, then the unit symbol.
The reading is 0.9 bar
